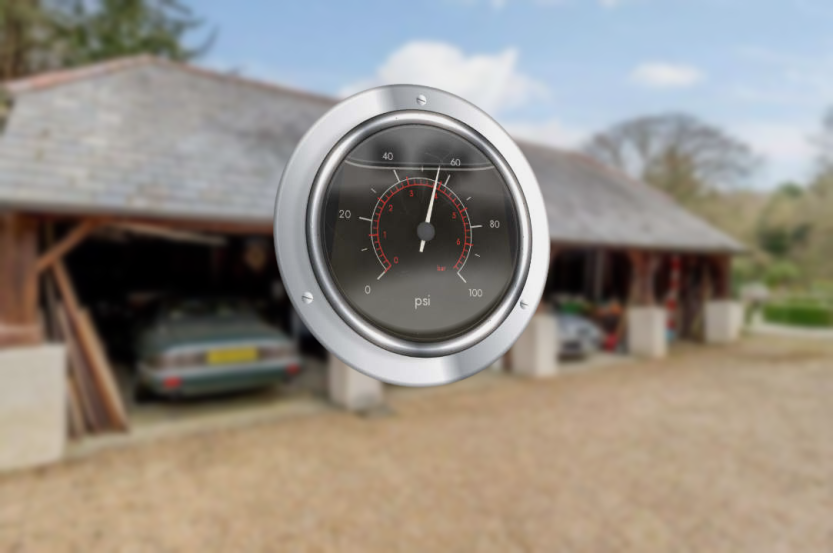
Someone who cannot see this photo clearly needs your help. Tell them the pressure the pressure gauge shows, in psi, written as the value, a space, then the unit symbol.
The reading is 55 psi
